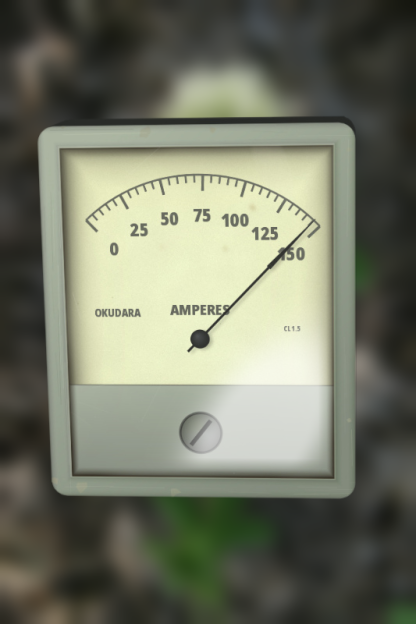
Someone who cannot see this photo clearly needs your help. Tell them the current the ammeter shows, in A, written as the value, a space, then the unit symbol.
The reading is 145 A
